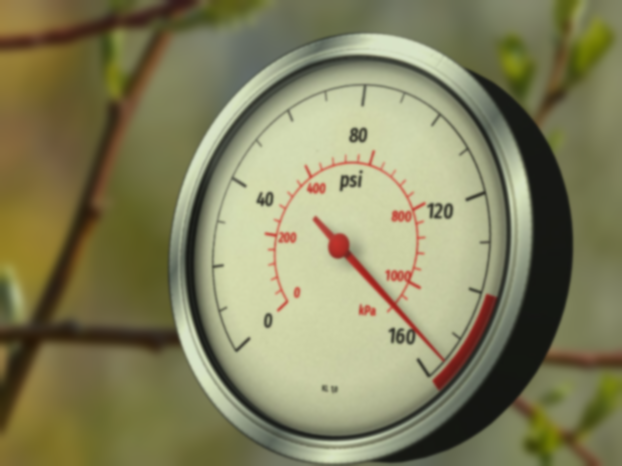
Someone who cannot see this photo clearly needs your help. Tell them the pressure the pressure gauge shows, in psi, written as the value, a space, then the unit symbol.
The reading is 155 psi
